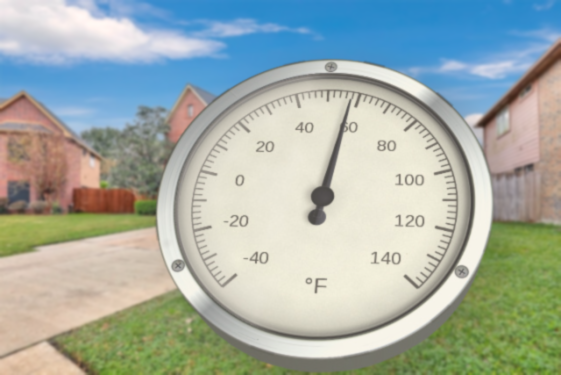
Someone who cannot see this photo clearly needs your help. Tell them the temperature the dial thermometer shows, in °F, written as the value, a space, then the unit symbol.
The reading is 58 °F
